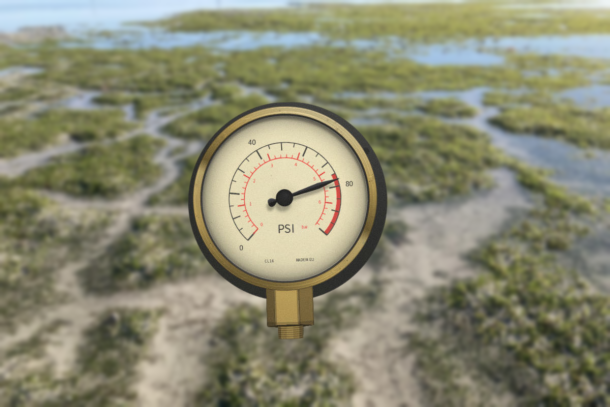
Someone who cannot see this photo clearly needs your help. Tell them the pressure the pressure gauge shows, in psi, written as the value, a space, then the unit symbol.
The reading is 77.5 psi
